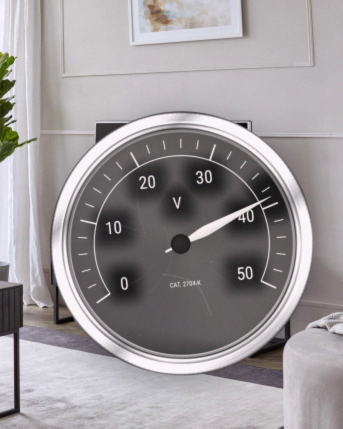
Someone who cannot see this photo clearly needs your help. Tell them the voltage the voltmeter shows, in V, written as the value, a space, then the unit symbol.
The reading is 39 V
